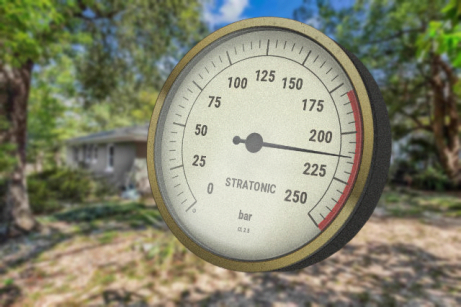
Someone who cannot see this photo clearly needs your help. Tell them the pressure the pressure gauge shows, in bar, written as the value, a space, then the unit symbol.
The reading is 212.5 bar
